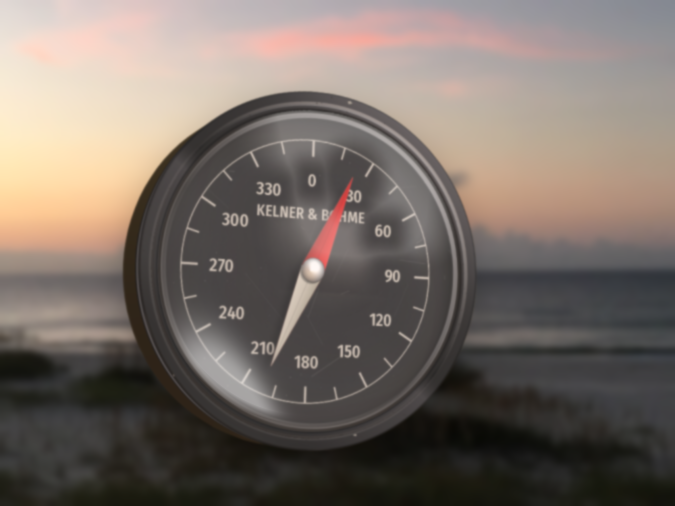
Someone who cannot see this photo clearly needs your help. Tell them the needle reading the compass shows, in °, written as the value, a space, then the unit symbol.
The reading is 22.5 °
